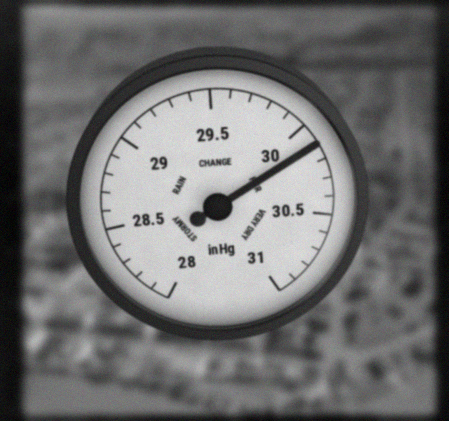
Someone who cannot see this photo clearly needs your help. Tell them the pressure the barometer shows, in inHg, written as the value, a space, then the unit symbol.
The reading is 30.1 inHg
